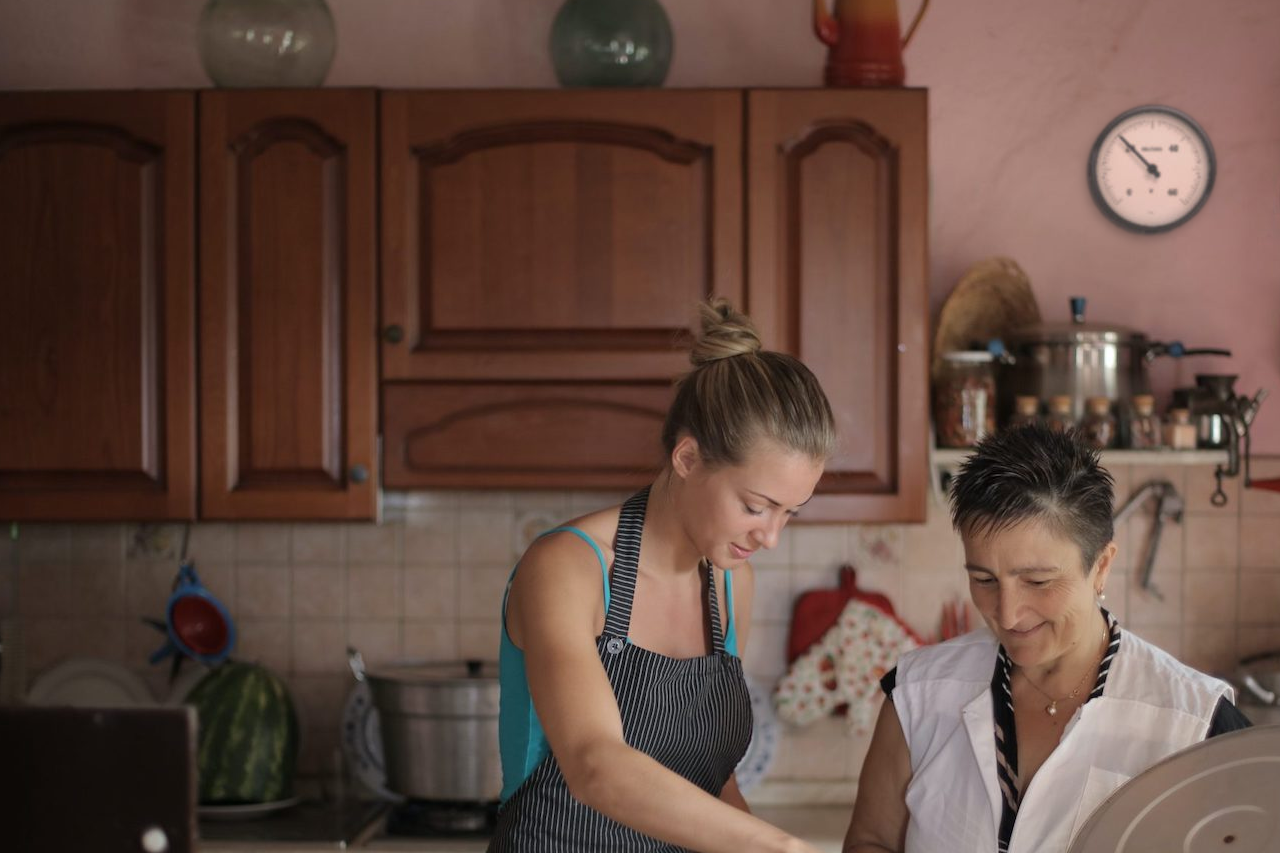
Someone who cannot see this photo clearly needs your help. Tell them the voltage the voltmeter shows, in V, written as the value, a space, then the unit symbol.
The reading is 20 V
